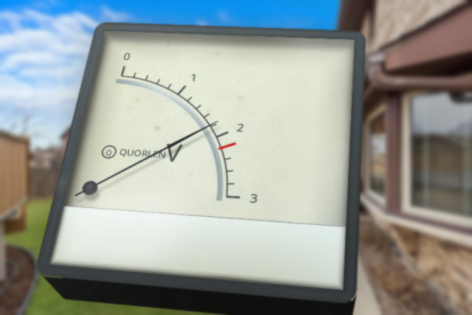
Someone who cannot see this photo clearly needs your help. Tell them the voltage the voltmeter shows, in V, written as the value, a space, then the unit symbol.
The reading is 1.8 V
